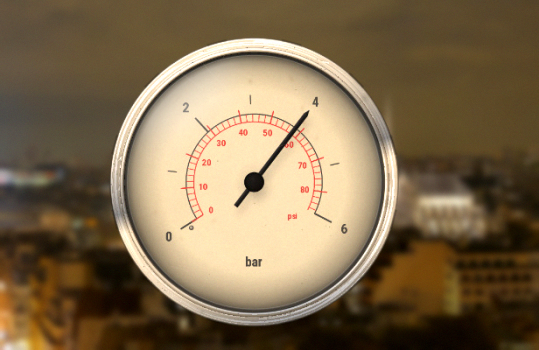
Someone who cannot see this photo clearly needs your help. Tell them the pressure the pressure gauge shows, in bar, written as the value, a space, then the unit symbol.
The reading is 4 bar
